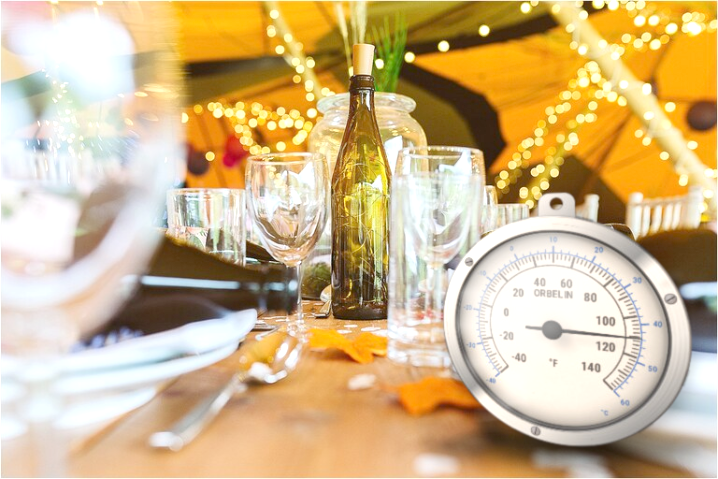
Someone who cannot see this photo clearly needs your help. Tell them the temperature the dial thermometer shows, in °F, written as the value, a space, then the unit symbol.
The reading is 110 °F
